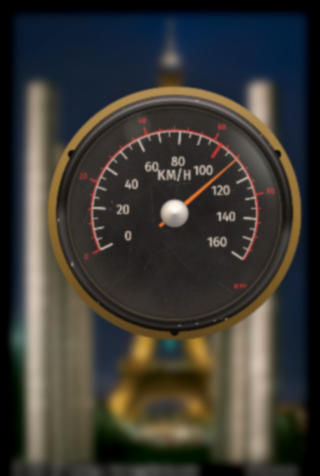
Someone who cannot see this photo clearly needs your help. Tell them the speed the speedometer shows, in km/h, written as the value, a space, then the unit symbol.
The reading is 110 km/h
